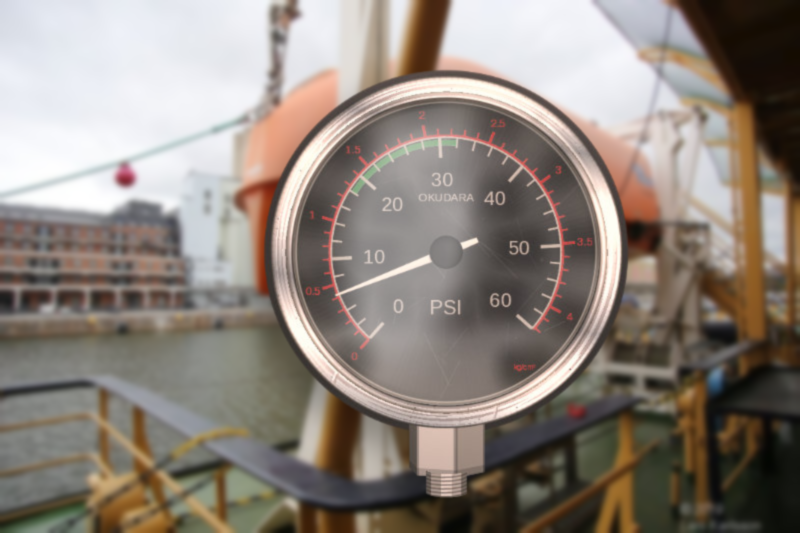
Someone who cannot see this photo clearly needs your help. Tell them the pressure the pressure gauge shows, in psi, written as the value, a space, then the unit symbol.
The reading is 6 psi
